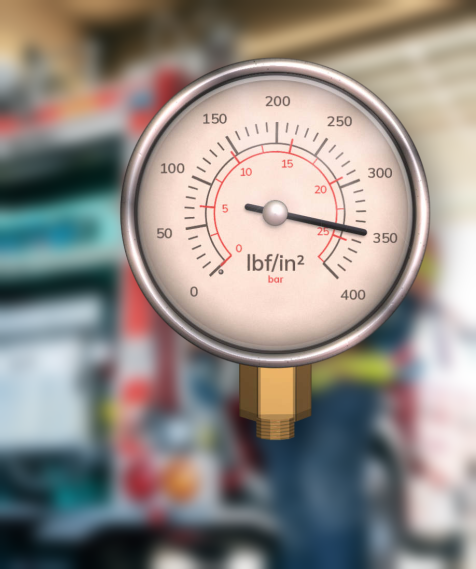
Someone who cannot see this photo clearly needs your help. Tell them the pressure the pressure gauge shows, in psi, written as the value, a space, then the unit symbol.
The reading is 350 psi
